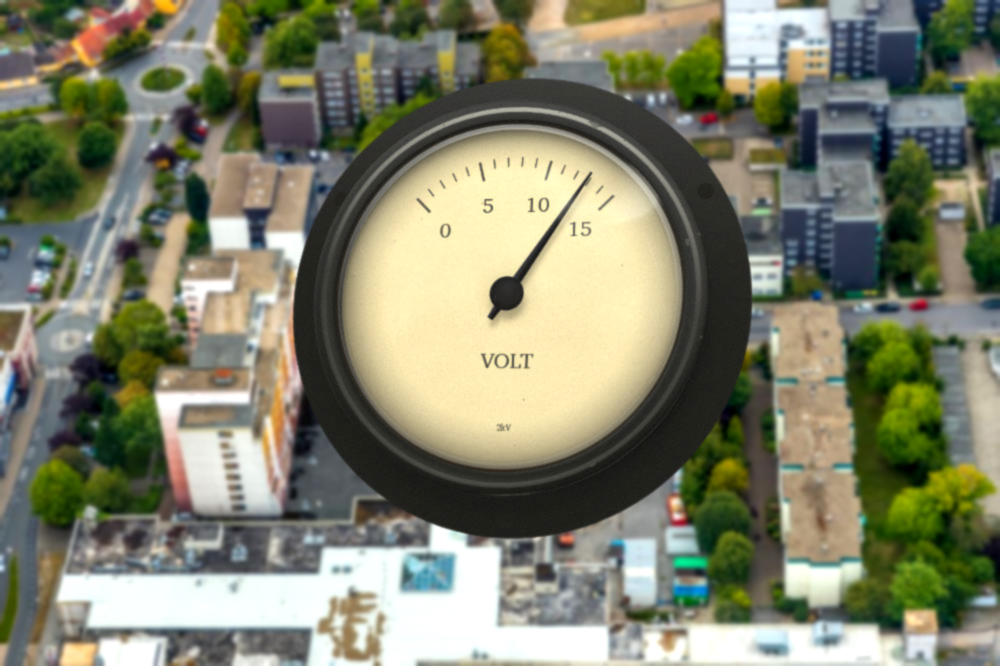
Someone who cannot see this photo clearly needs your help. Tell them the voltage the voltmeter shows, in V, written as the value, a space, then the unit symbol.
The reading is 13 V
